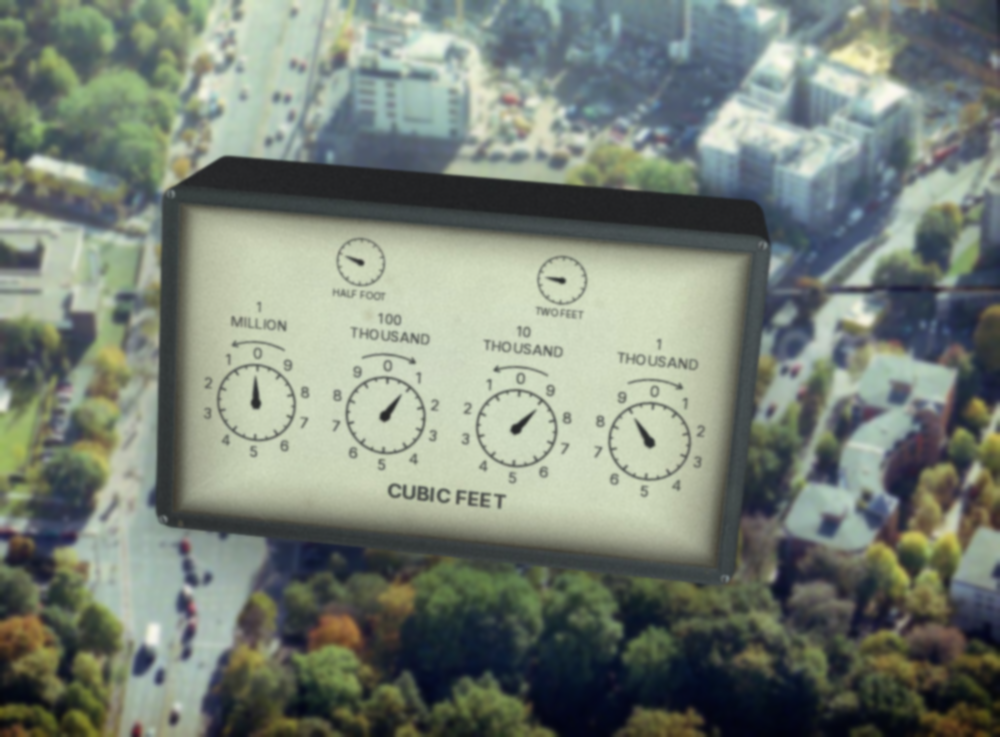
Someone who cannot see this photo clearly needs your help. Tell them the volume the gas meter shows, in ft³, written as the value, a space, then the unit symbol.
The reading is 8900 ft³
